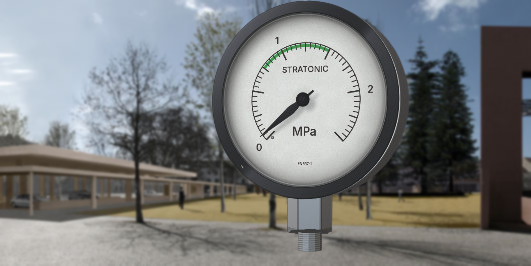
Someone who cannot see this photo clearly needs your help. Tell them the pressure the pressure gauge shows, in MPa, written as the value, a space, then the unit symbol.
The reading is 0.05 MPa
